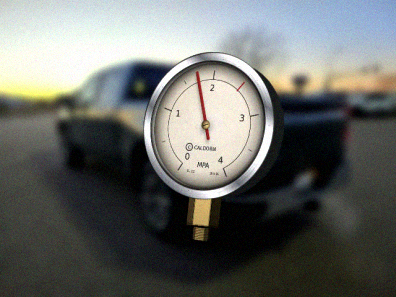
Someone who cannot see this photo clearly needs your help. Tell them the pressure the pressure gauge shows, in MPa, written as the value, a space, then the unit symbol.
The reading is 1.75 MPa
